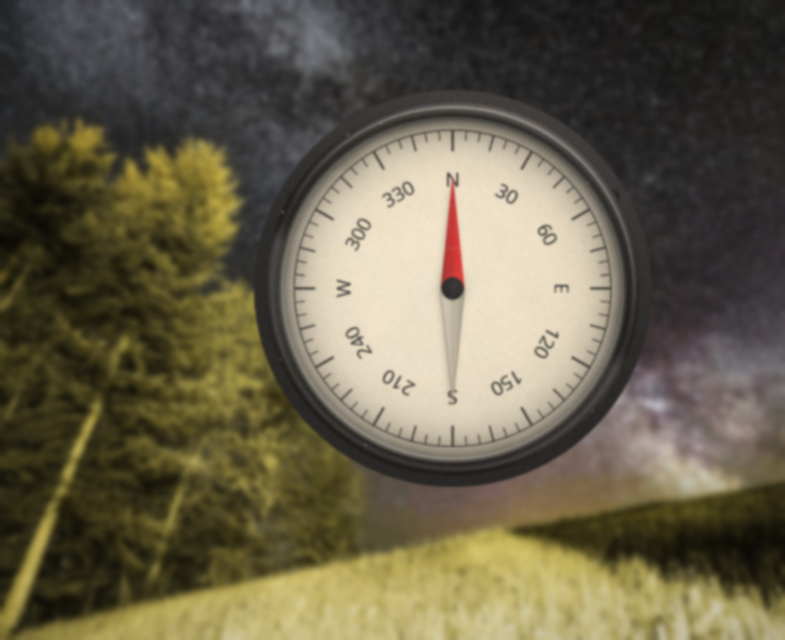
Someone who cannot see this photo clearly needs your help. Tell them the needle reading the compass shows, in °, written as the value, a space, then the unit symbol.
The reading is 0 °
